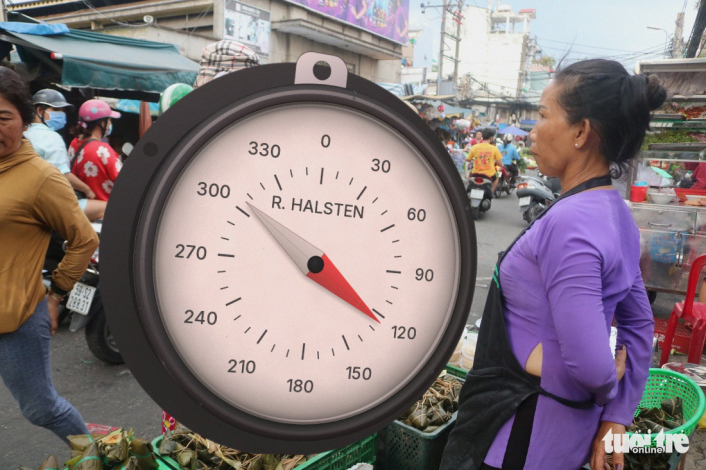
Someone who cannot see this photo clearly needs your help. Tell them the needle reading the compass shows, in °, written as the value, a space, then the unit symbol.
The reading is 125 °
